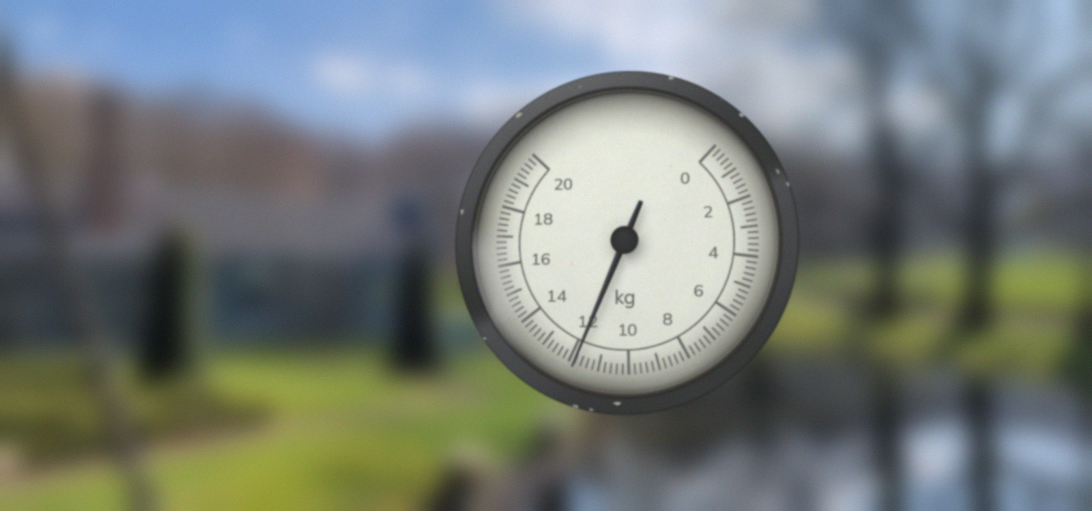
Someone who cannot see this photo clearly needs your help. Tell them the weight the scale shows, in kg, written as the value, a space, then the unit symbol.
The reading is 11.8 kg
